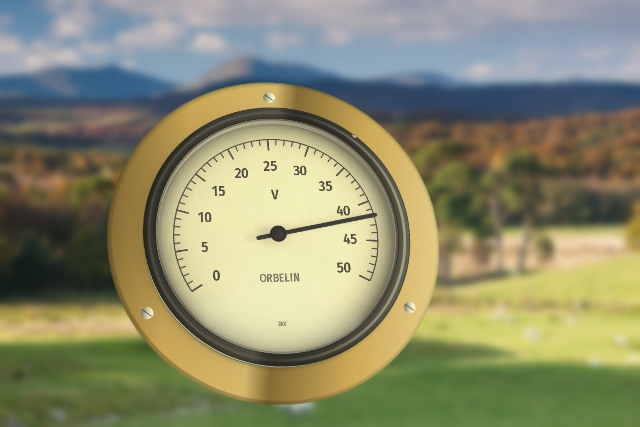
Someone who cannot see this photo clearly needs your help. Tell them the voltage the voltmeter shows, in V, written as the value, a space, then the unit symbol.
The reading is 42 V
